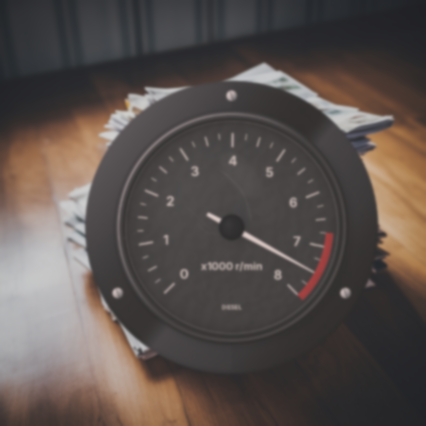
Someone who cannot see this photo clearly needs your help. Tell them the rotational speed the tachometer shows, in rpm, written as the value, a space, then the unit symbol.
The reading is 7500 rpm
